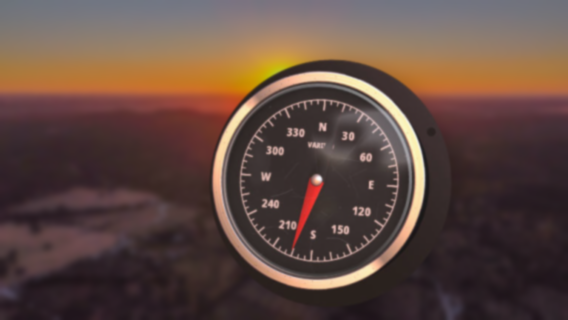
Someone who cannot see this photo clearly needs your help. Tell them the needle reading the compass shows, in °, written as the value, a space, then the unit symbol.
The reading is 195 °
